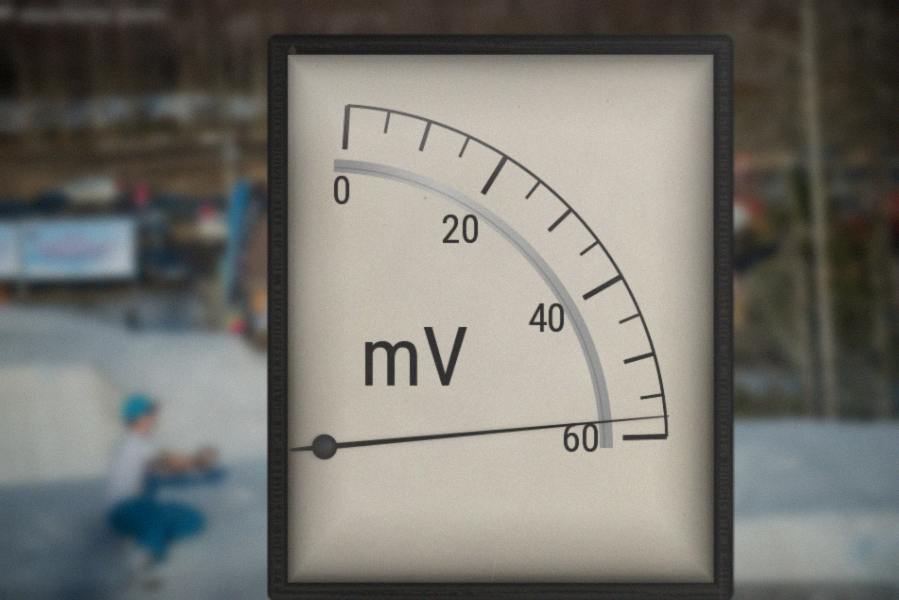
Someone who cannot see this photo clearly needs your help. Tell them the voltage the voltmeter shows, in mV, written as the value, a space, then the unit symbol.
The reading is 57.5 mV
